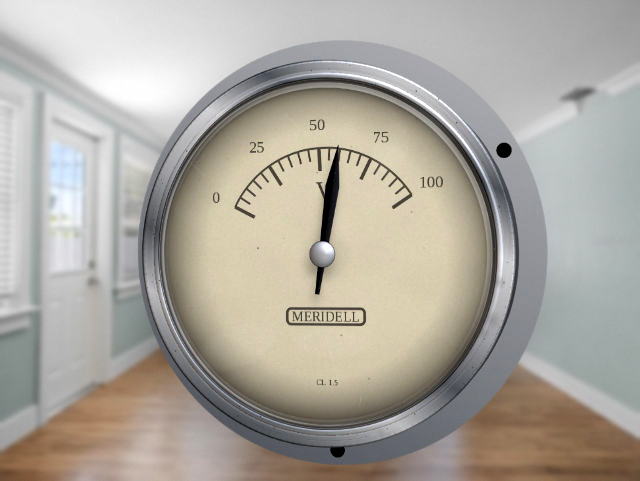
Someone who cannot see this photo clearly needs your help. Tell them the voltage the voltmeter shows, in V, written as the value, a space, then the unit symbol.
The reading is 60 V
